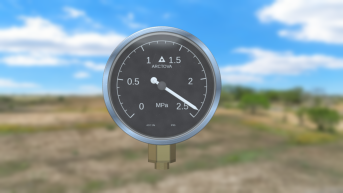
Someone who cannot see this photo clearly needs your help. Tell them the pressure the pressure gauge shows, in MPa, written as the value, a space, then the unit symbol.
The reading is 2.4 MPa
